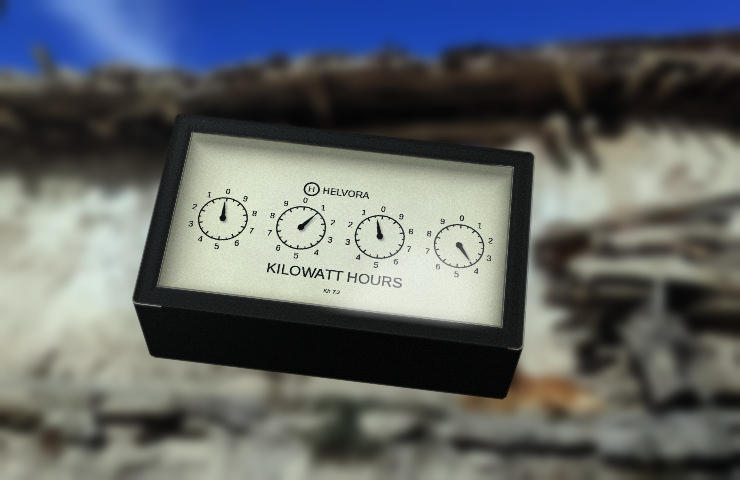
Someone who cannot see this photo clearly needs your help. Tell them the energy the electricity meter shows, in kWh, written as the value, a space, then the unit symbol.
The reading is 104 kWh
